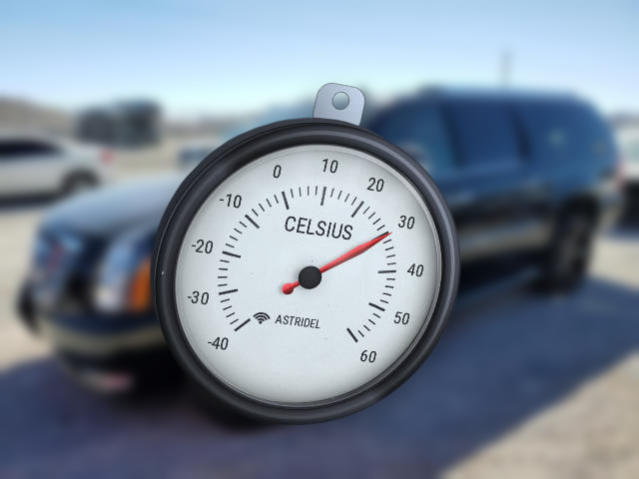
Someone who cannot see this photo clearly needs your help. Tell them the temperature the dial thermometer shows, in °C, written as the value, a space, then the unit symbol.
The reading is 30 °C
